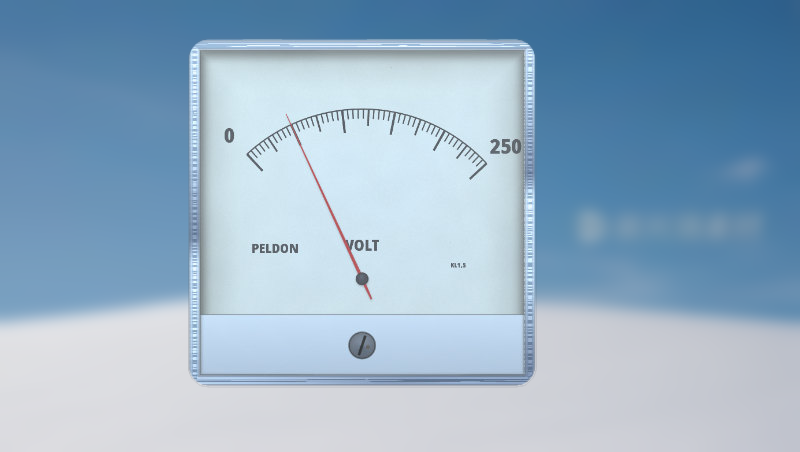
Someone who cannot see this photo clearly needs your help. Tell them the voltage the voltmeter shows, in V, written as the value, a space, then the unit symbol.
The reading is 50 V
